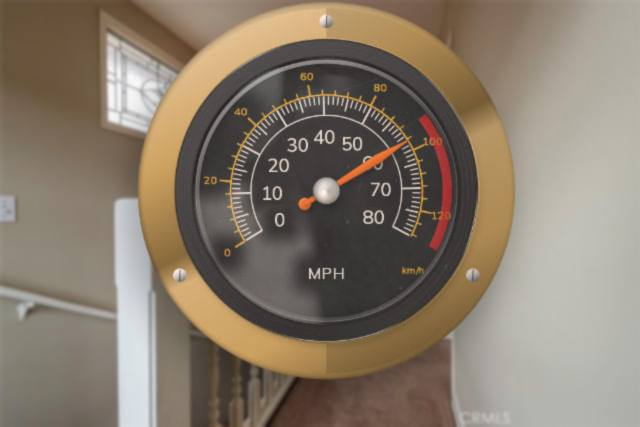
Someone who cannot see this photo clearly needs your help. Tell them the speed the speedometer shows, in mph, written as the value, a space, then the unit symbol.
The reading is 60 mph
